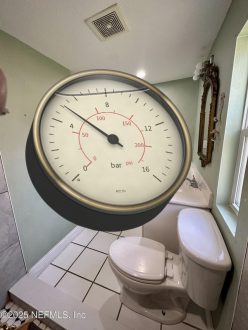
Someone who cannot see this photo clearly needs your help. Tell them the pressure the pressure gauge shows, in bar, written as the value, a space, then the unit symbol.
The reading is 5 bar
